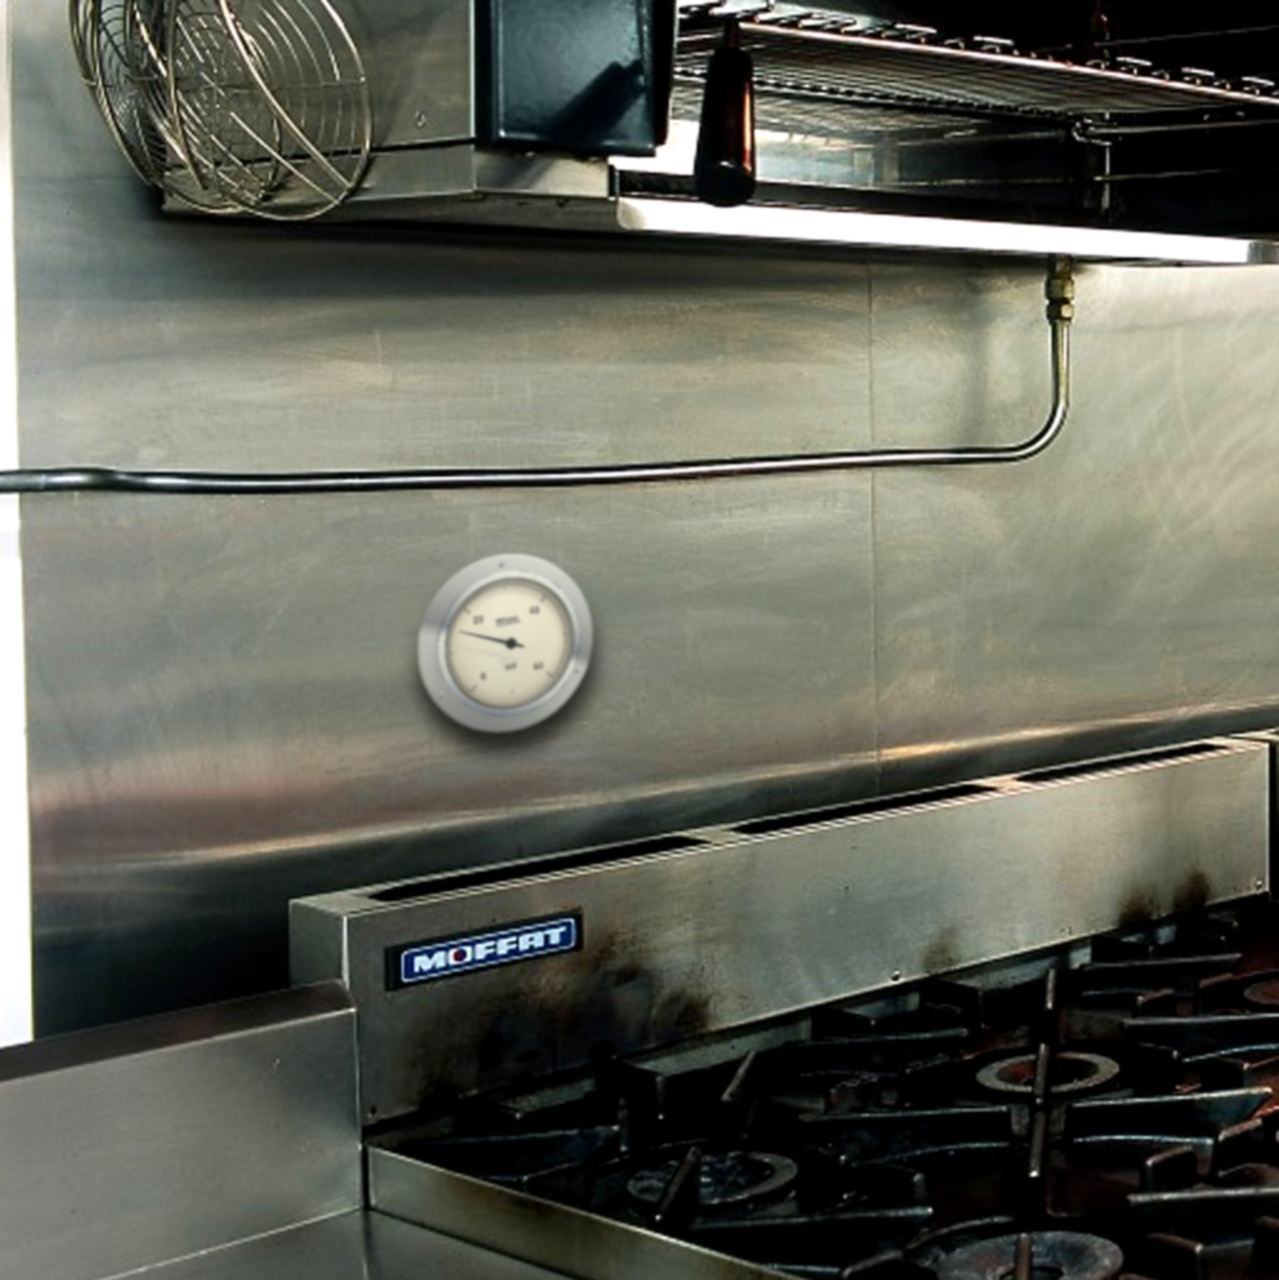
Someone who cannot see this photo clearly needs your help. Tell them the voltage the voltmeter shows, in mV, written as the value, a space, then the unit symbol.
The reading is 15 mV
